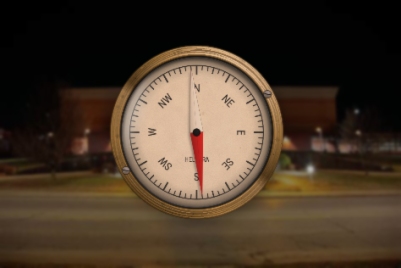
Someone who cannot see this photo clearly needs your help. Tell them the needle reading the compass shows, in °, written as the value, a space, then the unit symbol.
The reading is 175 °
